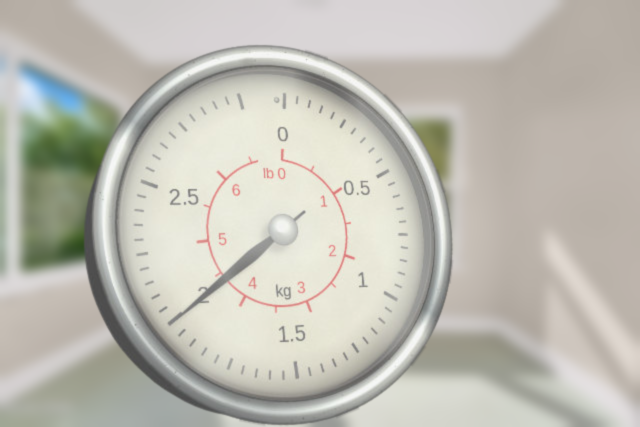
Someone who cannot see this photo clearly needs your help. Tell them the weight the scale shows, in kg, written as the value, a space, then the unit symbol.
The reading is 2 kg
